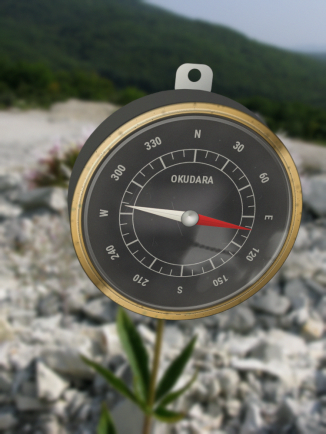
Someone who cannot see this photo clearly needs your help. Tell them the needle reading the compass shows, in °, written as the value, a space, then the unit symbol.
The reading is 100 °
